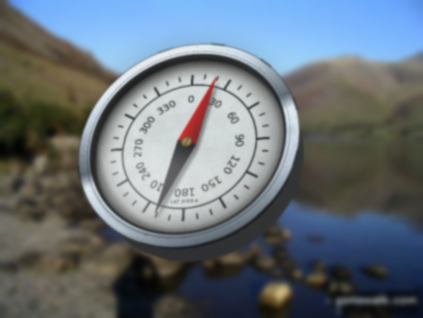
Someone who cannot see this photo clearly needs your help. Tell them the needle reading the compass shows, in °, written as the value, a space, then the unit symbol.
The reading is 20 °
